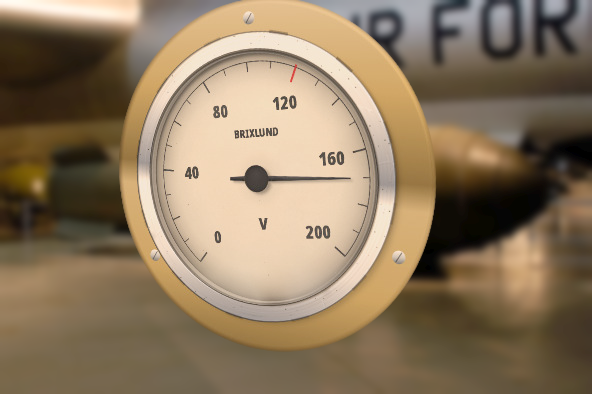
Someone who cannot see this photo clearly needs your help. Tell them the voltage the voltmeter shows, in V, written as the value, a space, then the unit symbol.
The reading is 170 V
